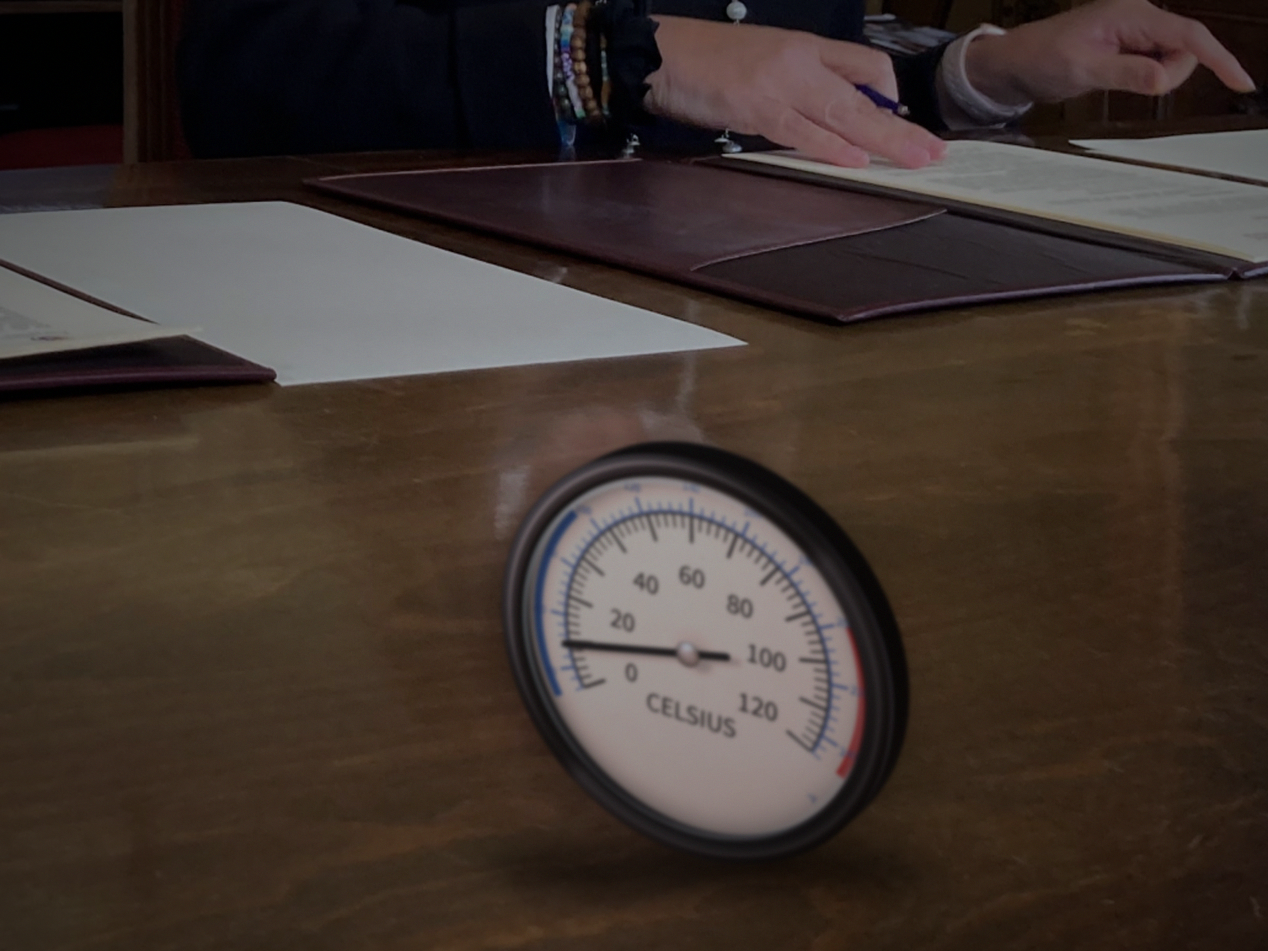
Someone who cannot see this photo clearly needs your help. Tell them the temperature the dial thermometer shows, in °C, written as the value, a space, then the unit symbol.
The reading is 10 °C
